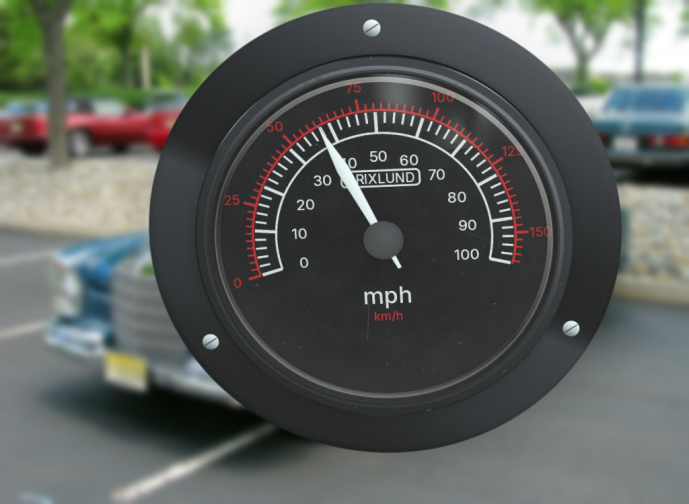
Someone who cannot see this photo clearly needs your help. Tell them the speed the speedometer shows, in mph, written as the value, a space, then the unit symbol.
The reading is 38 mph
